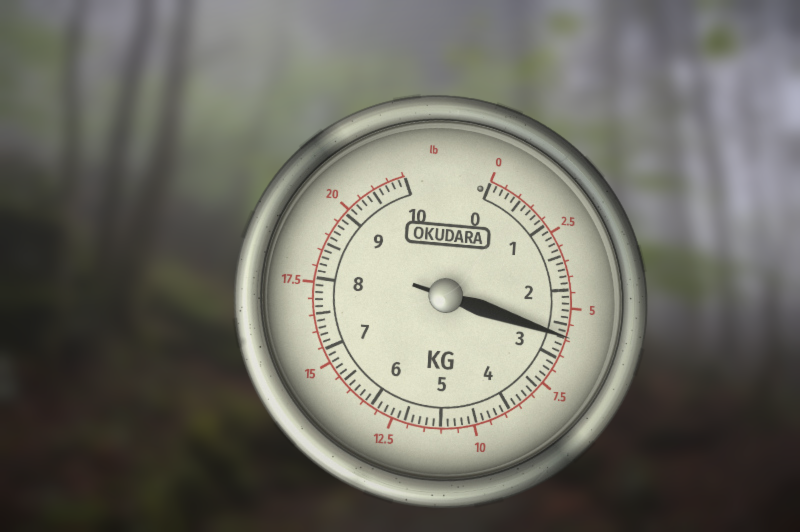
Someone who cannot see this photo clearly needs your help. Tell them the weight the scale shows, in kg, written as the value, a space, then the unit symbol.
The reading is 2.7 kg
